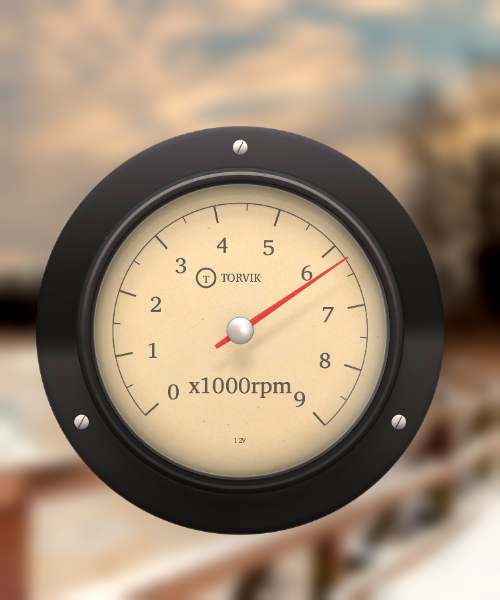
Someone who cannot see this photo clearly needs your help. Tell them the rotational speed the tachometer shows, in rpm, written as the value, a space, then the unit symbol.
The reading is 6250 rpm
